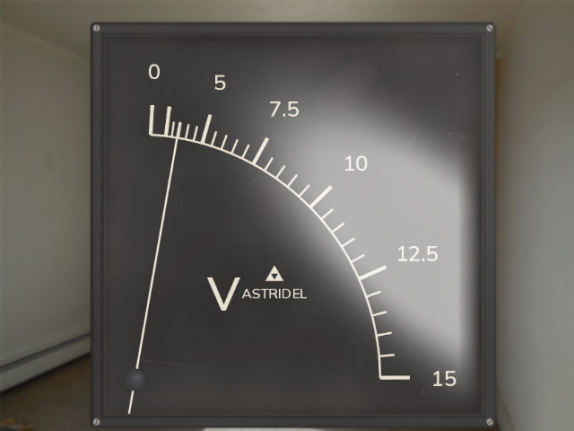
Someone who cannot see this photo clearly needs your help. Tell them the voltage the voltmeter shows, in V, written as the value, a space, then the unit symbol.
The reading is 3.5 V
